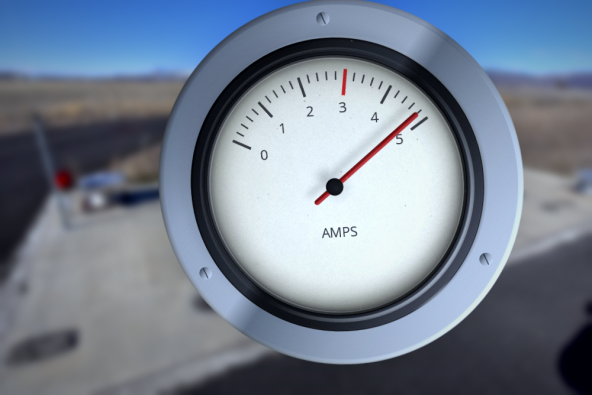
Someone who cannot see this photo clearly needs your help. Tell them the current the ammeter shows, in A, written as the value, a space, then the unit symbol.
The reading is 4.8 A
